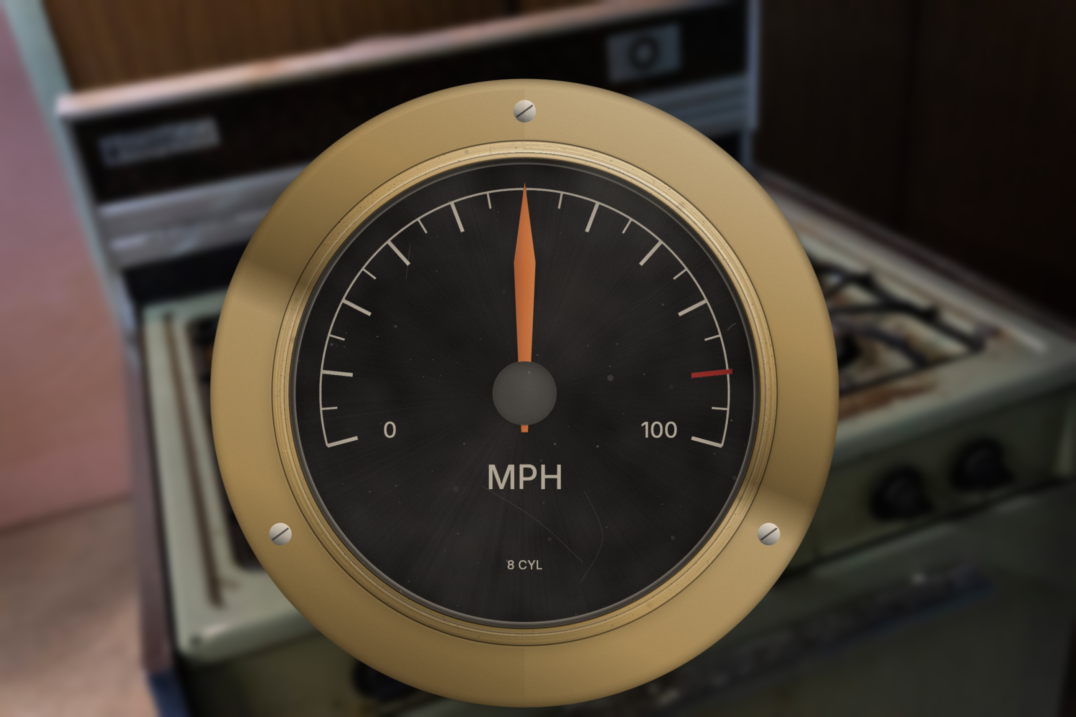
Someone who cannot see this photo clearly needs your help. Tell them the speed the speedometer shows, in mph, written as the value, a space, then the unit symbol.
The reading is 50 mph
